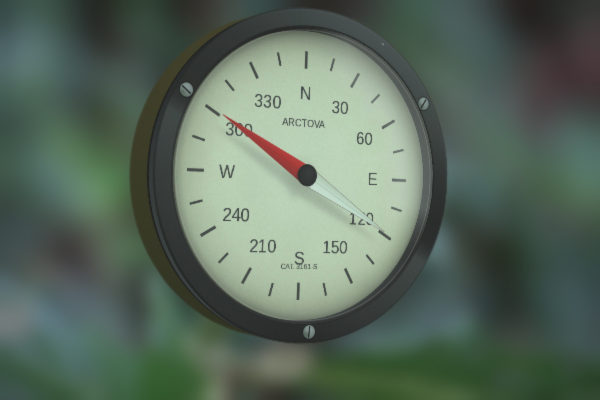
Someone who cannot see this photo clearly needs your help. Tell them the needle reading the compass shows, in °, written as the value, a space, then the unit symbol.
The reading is 300 °
